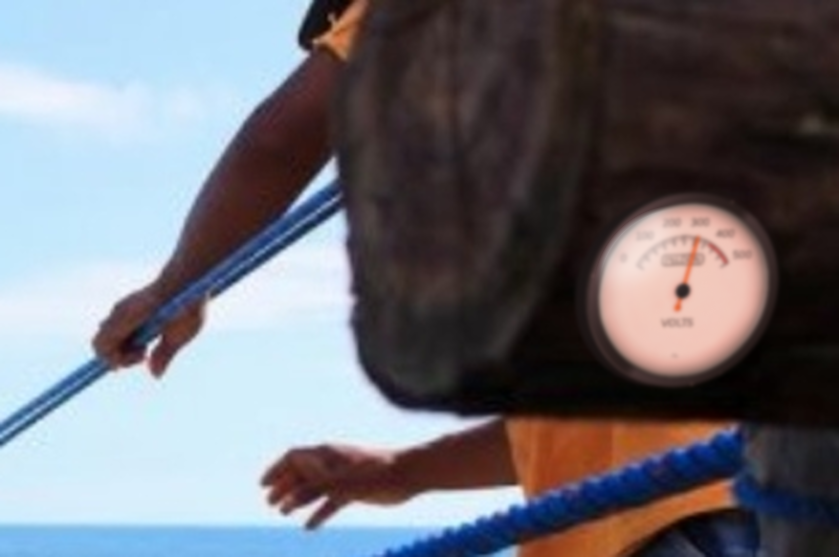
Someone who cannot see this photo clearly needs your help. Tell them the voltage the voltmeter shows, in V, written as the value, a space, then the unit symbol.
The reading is 300 V
